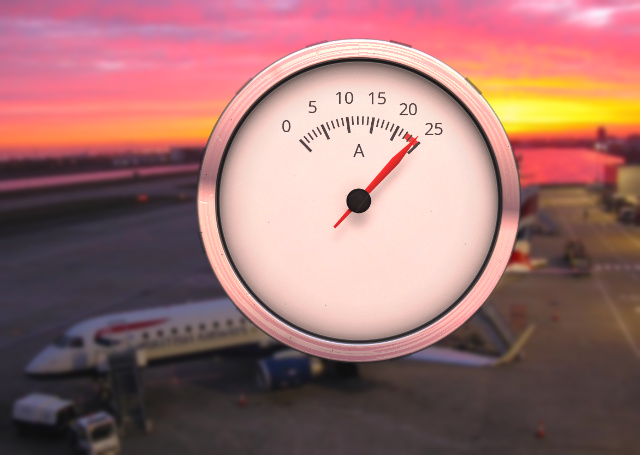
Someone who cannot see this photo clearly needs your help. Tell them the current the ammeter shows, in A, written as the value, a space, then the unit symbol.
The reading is 24 A
